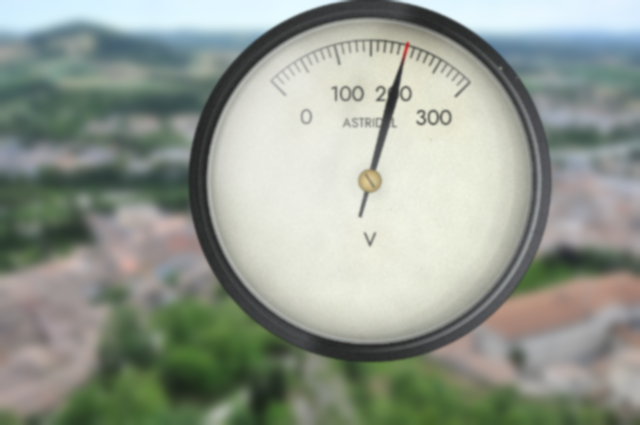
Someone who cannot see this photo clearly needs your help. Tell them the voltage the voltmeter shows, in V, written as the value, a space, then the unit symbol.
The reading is 200 V
